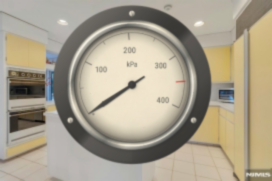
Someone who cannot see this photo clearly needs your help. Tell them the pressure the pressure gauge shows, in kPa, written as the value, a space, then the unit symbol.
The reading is 0 kPa
